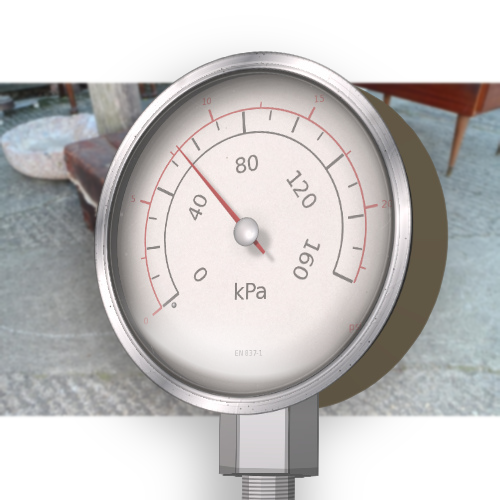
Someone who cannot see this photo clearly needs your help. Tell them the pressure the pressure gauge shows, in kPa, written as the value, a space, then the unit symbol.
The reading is 55 kPa
